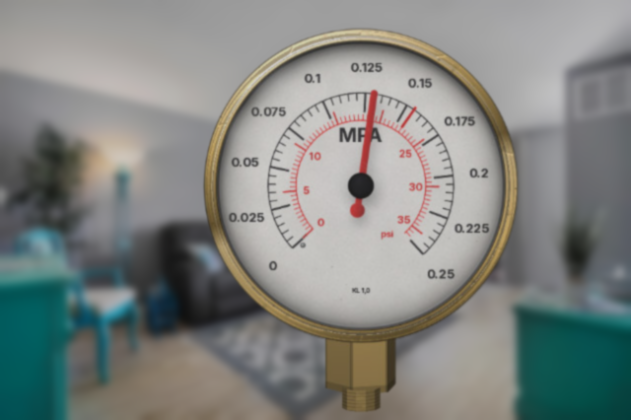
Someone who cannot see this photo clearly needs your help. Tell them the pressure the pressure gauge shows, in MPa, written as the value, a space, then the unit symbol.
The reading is 0.13 MPa
